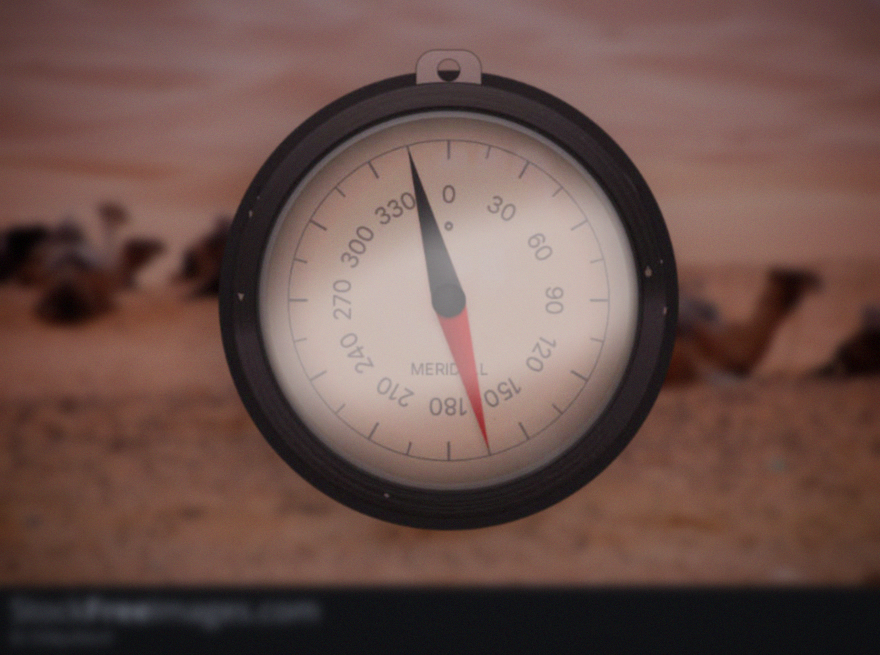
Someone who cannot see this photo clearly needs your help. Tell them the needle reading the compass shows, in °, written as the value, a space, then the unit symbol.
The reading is 165 °
